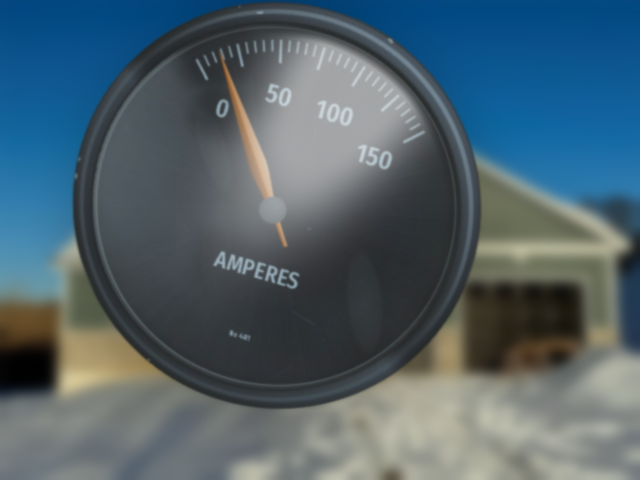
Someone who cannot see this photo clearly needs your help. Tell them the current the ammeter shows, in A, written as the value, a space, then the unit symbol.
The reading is 15 A
